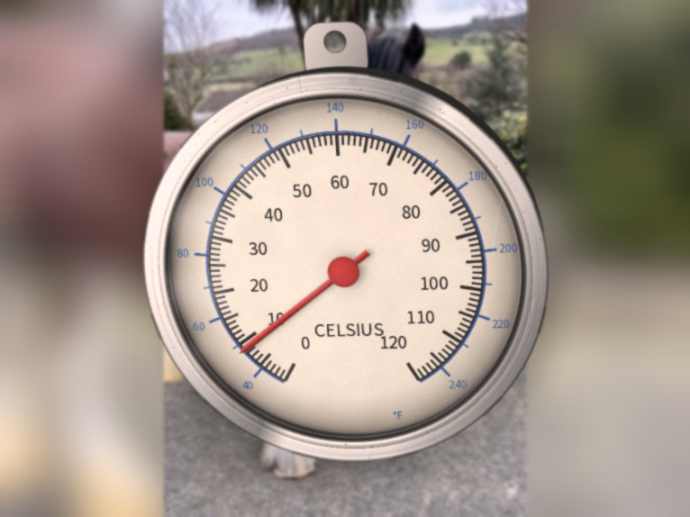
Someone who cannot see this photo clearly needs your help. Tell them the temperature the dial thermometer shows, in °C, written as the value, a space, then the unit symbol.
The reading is 9 °C
